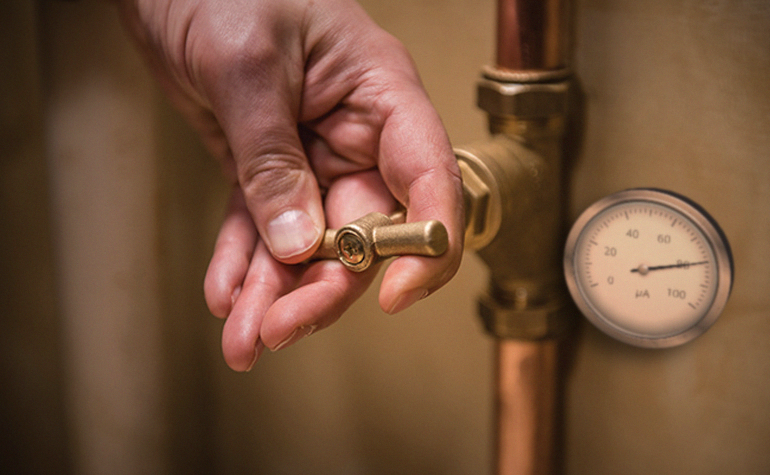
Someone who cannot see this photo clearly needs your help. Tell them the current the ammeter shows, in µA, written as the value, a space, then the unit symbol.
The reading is 80 µA
